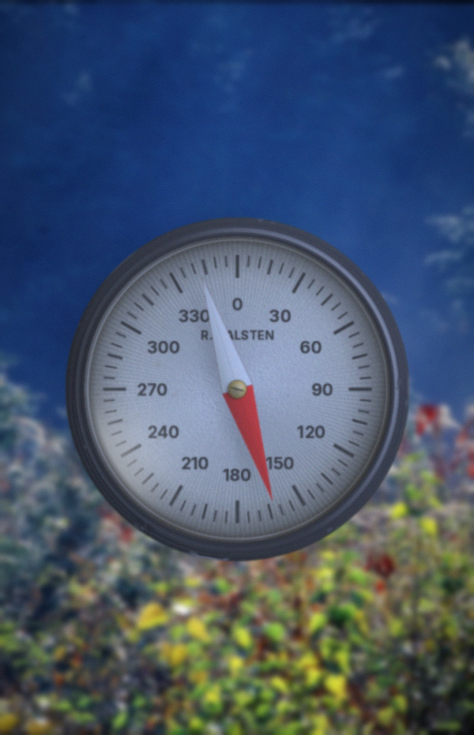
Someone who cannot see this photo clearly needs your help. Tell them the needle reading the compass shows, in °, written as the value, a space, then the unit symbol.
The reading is 162.5 °
